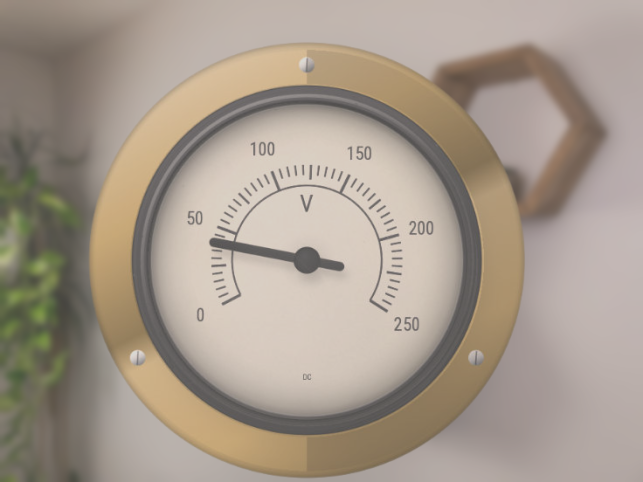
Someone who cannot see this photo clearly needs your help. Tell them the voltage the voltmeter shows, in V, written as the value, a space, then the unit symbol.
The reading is 40 V
